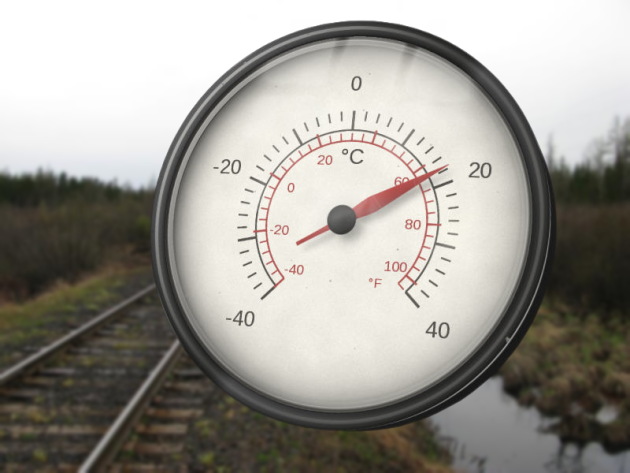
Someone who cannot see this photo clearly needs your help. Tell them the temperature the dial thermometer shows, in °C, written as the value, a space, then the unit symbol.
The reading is 18 °C
